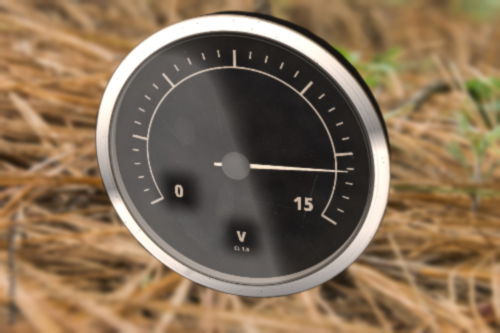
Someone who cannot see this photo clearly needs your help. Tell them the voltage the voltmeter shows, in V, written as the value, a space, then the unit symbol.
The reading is 13 V
